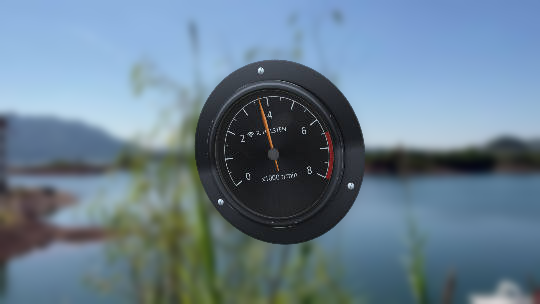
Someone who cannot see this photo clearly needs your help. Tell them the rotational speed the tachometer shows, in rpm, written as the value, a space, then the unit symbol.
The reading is 3750 rpm
